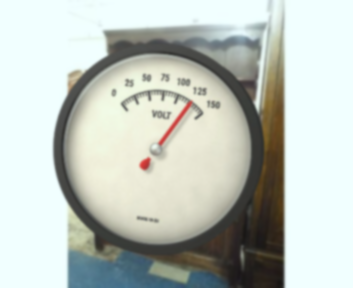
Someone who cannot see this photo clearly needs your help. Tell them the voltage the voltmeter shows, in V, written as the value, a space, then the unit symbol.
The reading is 125 V
